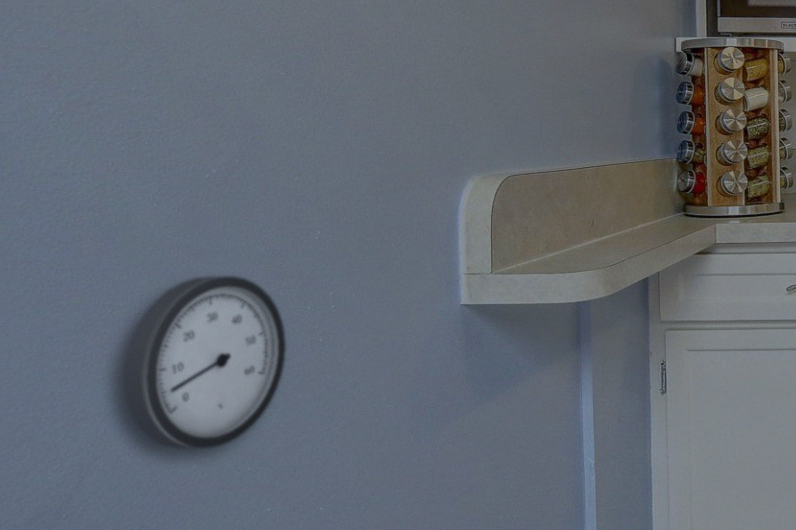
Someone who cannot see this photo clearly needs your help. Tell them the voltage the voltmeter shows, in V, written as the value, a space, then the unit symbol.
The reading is 5 V
